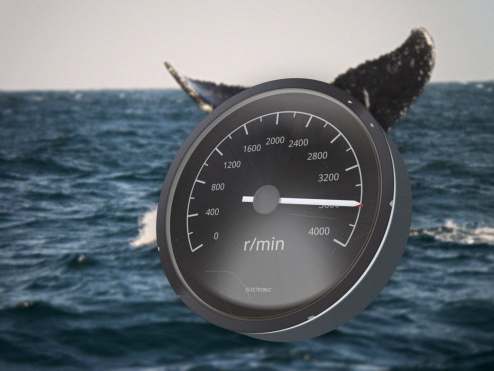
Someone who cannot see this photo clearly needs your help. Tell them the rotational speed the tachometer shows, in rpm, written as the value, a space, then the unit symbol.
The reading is 3600 rpm
